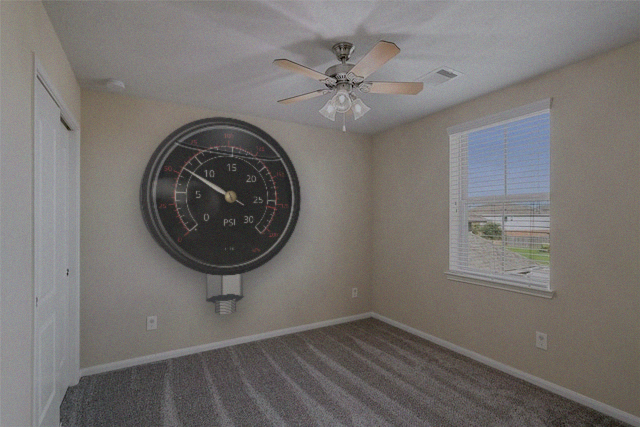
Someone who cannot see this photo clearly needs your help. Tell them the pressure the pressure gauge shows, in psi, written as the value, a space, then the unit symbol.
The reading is 8 psi
